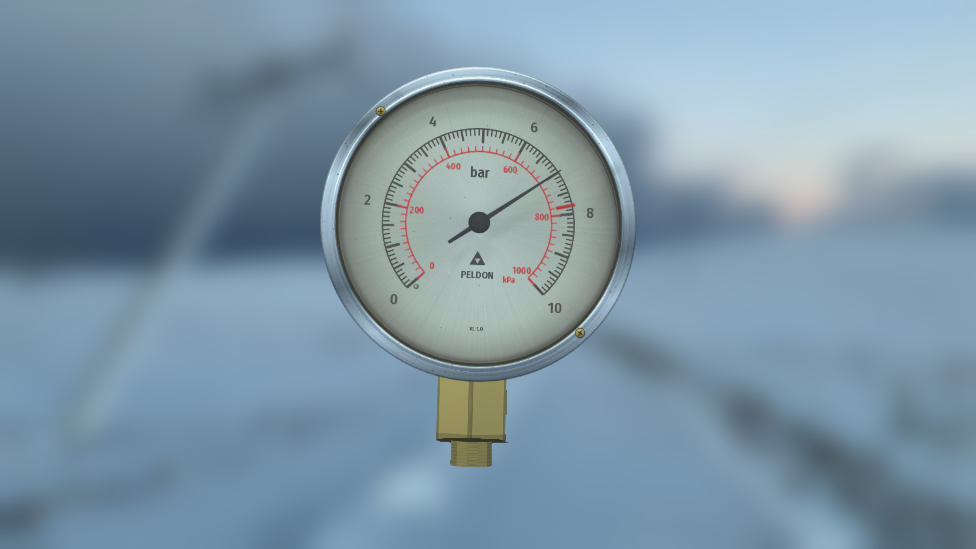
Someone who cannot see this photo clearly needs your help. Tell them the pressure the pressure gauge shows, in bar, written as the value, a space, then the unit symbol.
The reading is 7 bar
